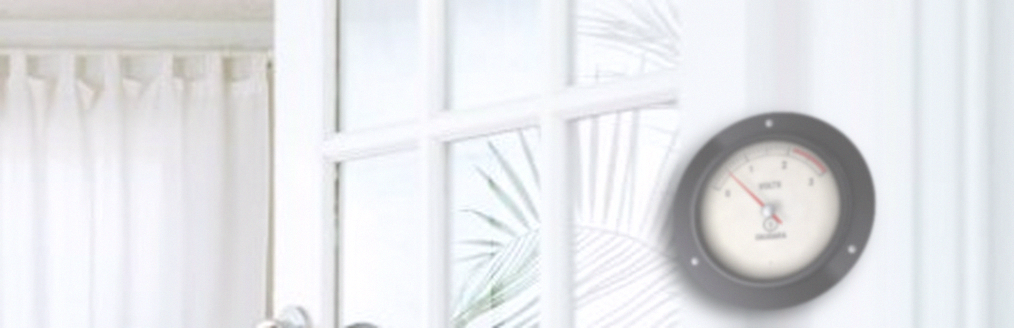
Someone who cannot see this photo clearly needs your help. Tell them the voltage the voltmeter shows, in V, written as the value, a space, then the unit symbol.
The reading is 0.5 V
